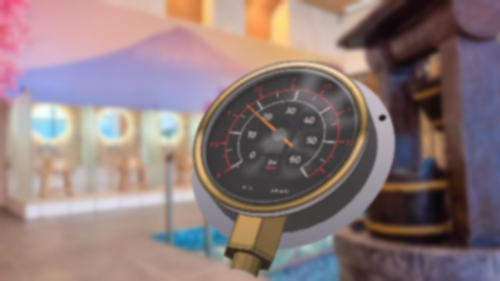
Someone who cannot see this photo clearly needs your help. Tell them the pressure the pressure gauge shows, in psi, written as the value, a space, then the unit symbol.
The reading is 17.5 psi
